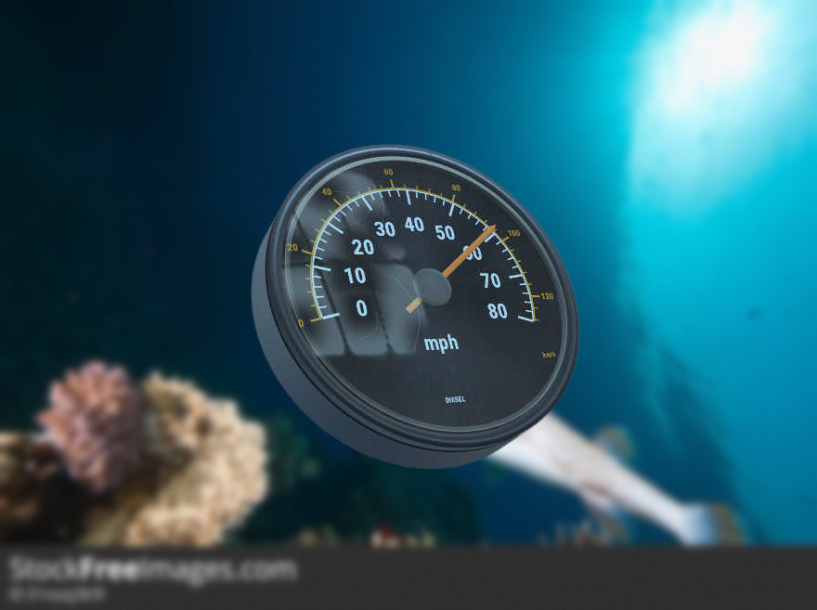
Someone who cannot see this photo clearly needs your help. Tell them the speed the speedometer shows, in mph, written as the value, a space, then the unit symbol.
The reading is 59 mph
